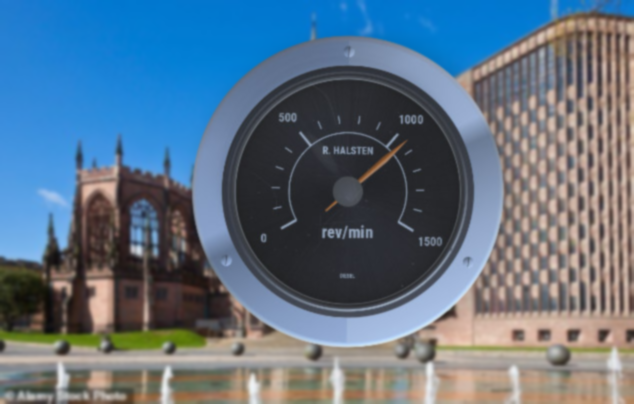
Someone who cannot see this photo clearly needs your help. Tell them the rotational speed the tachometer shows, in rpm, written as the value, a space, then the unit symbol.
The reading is 1050 rpm
